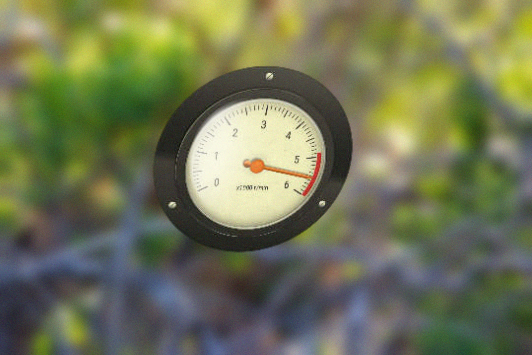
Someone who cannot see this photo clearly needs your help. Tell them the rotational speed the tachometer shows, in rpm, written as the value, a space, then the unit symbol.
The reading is 5500 rpm
